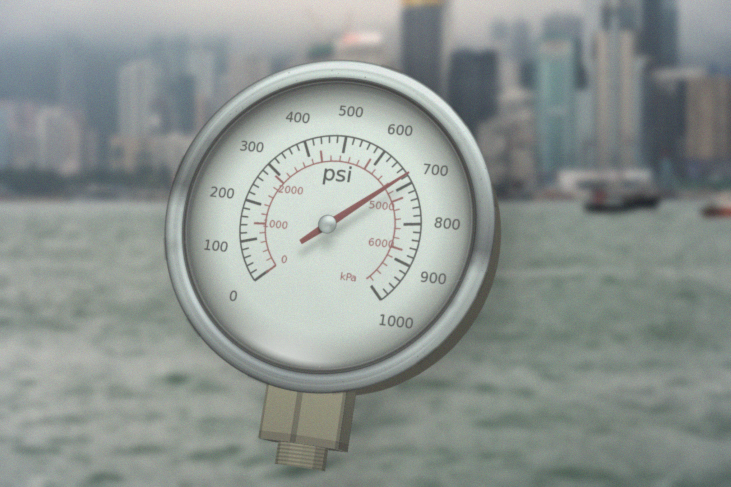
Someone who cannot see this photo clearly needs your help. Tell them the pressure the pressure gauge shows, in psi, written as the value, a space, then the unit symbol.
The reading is 680 psi
